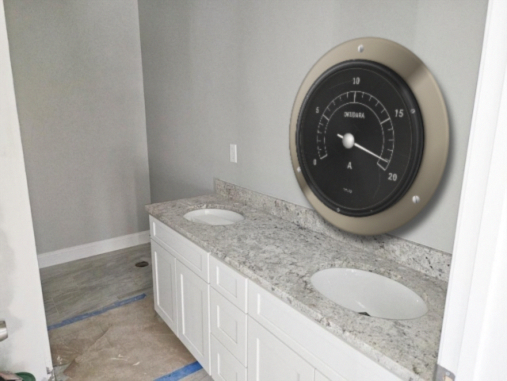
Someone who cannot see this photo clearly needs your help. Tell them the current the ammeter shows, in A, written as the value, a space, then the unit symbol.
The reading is 19 A
